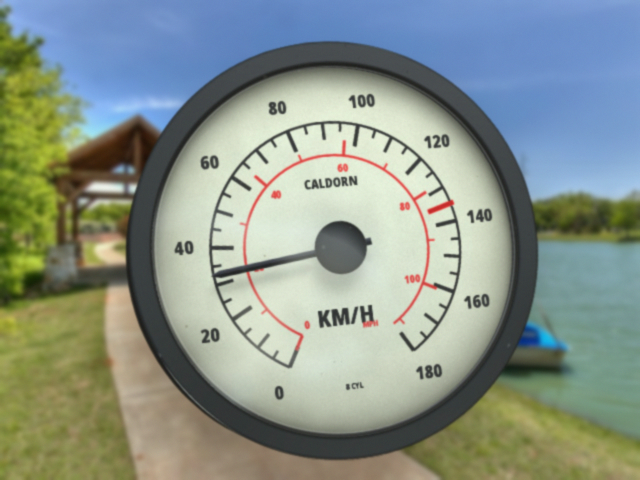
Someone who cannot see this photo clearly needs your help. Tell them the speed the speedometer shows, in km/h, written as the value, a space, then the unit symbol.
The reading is 32.5 km/h
